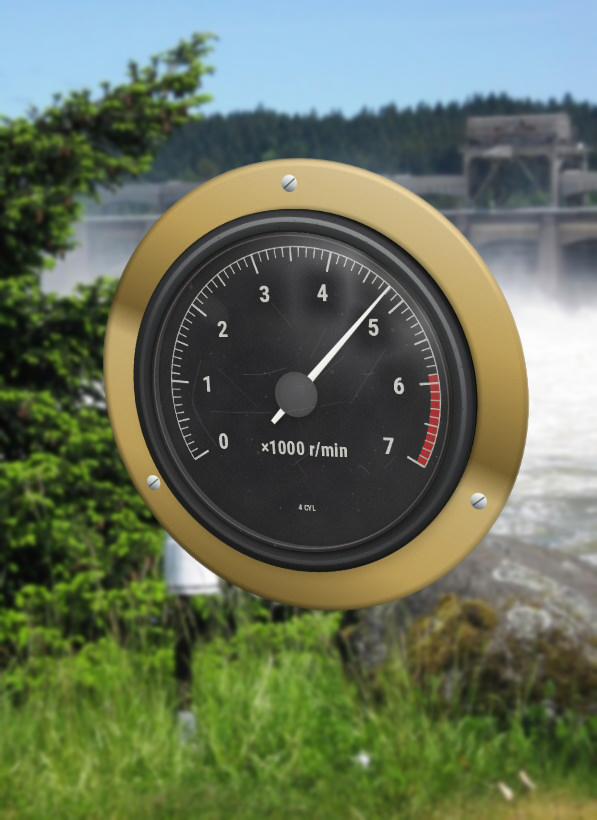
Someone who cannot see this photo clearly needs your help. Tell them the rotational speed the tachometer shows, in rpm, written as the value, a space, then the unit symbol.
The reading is 4800 rpm
